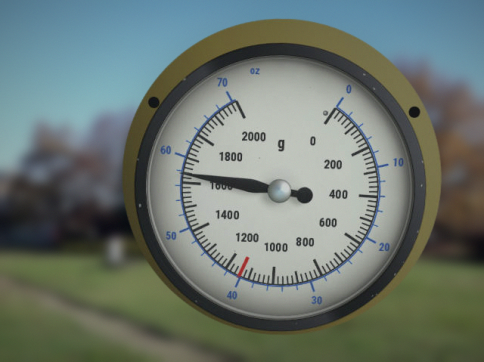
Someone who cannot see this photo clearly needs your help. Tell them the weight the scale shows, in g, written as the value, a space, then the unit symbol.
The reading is 1640 g
